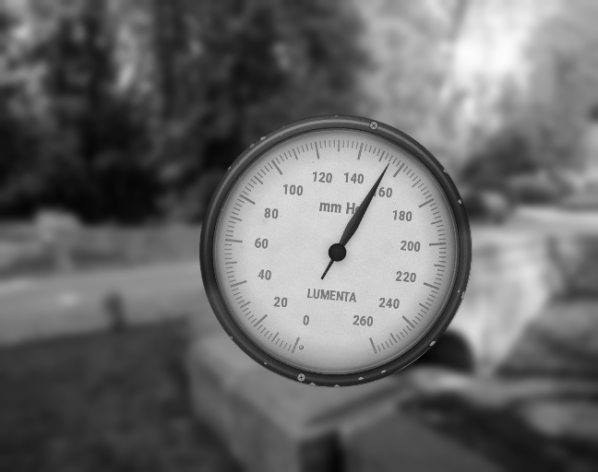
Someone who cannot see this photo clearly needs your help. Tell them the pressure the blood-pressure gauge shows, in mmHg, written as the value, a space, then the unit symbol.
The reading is 154 mmHg
